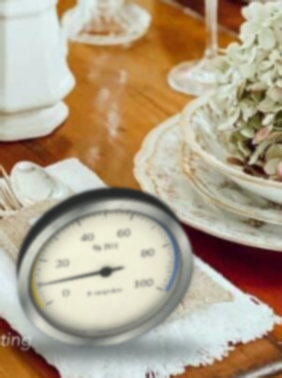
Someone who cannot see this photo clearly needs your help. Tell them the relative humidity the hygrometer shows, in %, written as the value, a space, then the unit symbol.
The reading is 10 %
